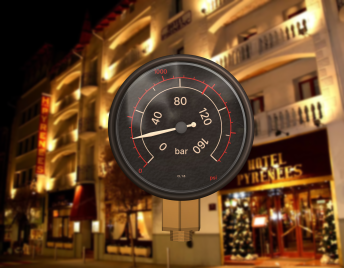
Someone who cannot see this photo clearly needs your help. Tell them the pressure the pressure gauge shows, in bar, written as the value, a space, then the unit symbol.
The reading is 20 bar
